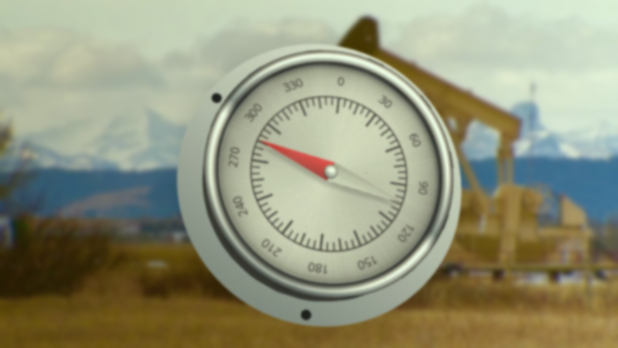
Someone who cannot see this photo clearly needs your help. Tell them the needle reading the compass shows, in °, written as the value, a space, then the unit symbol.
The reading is 285 °
